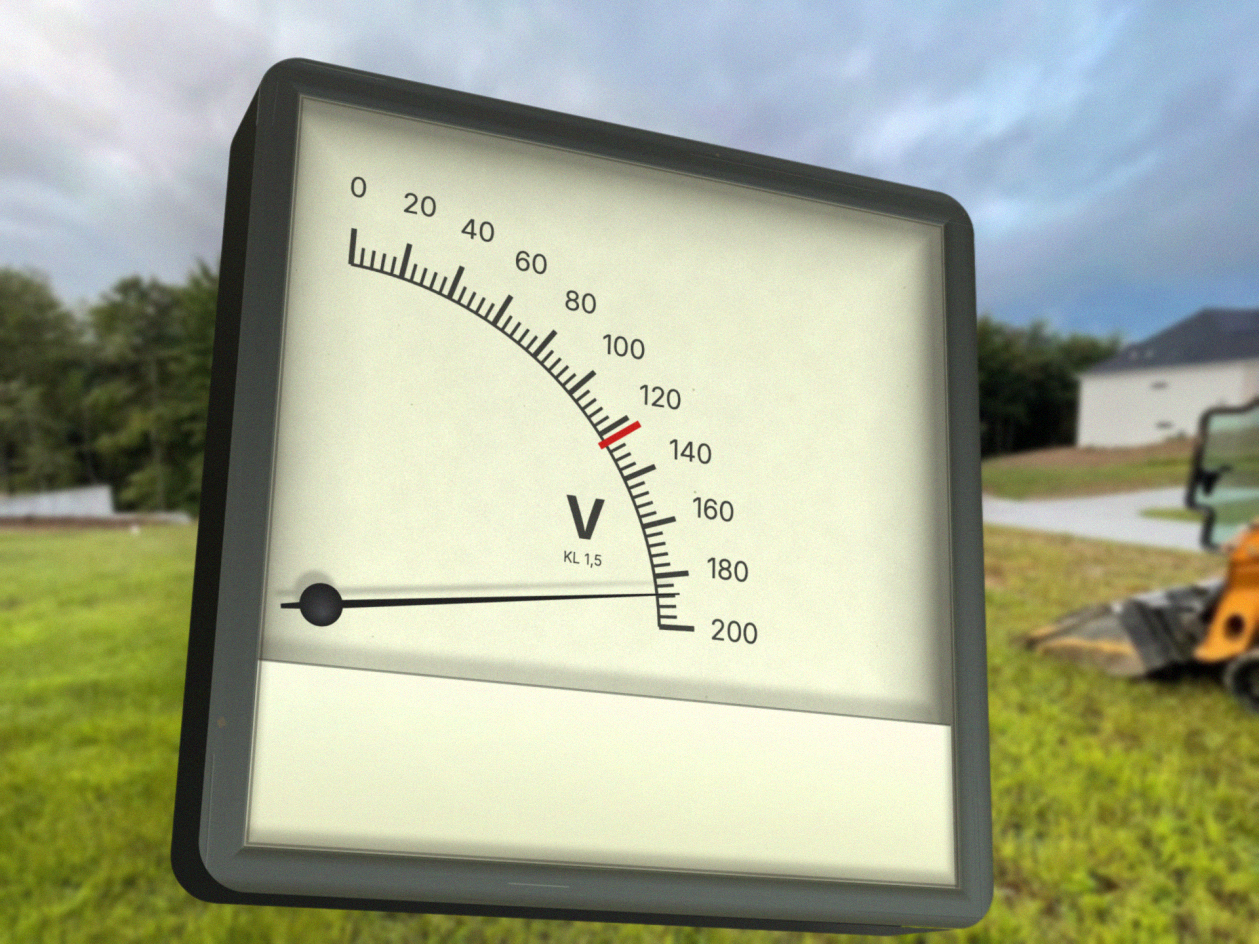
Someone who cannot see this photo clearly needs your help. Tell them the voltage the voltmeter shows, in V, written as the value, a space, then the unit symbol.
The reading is 188 V
